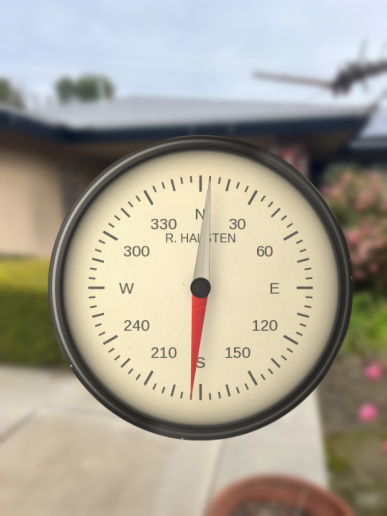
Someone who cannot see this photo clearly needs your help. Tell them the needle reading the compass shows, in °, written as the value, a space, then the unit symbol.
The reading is 185 °
